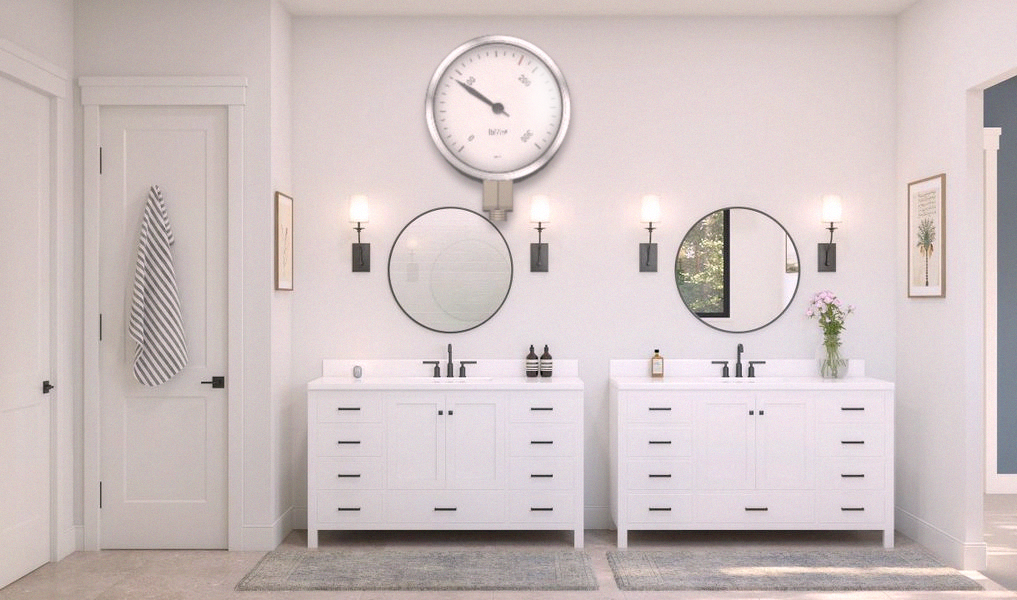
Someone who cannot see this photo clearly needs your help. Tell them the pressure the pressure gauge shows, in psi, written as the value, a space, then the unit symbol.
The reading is 90 psi
